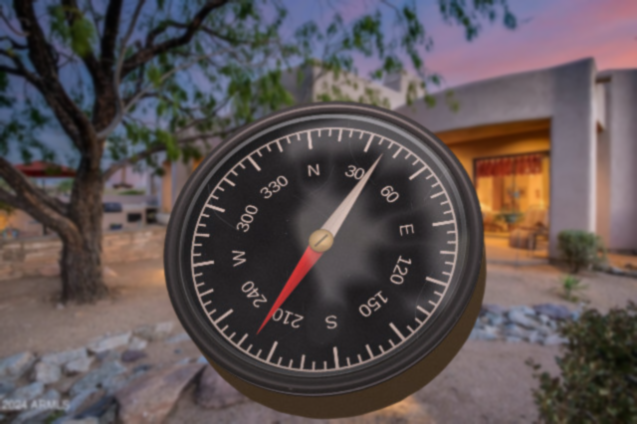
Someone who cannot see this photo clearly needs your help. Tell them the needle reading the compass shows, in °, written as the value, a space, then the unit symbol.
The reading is 220 °
